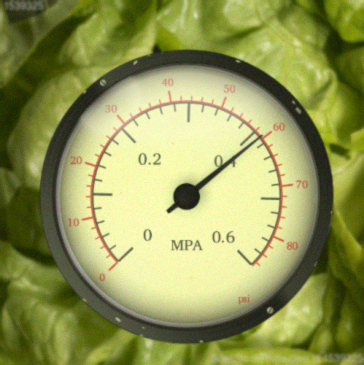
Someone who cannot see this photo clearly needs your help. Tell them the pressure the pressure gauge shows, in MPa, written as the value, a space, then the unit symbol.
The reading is 0.41 MPa
